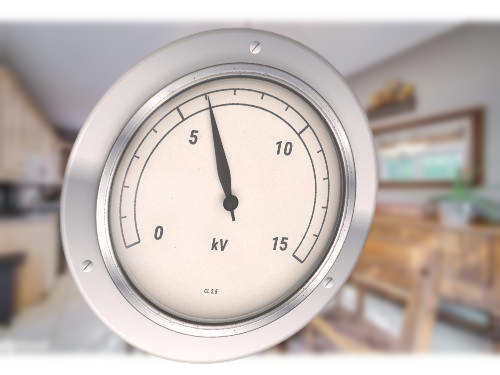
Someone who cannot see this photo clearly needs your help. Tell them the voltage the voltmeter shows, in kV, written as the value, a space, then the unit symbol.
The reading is 6 kV
